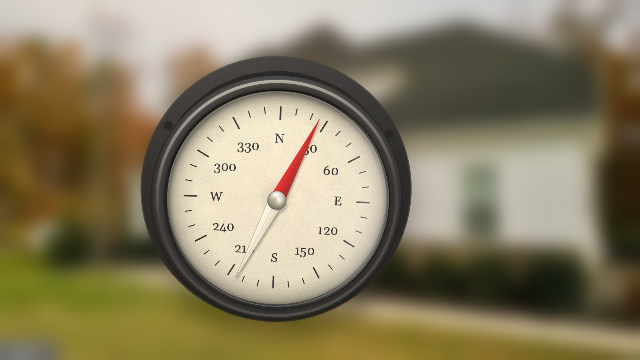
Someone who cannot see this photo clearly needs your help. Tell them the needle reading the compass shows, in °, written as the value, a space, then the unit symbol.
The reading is 25 °
